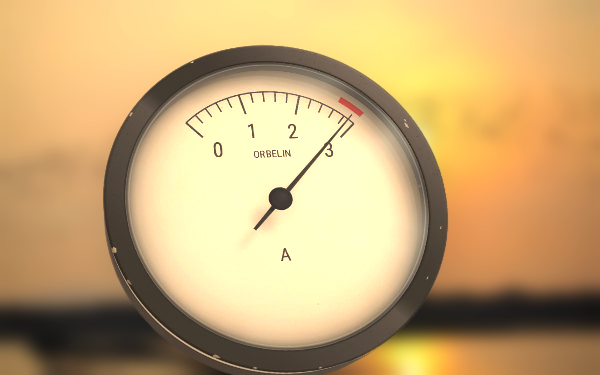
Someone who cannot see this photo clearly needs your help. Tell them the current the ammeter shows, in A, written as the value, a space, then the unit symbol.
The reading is 2.9 A
